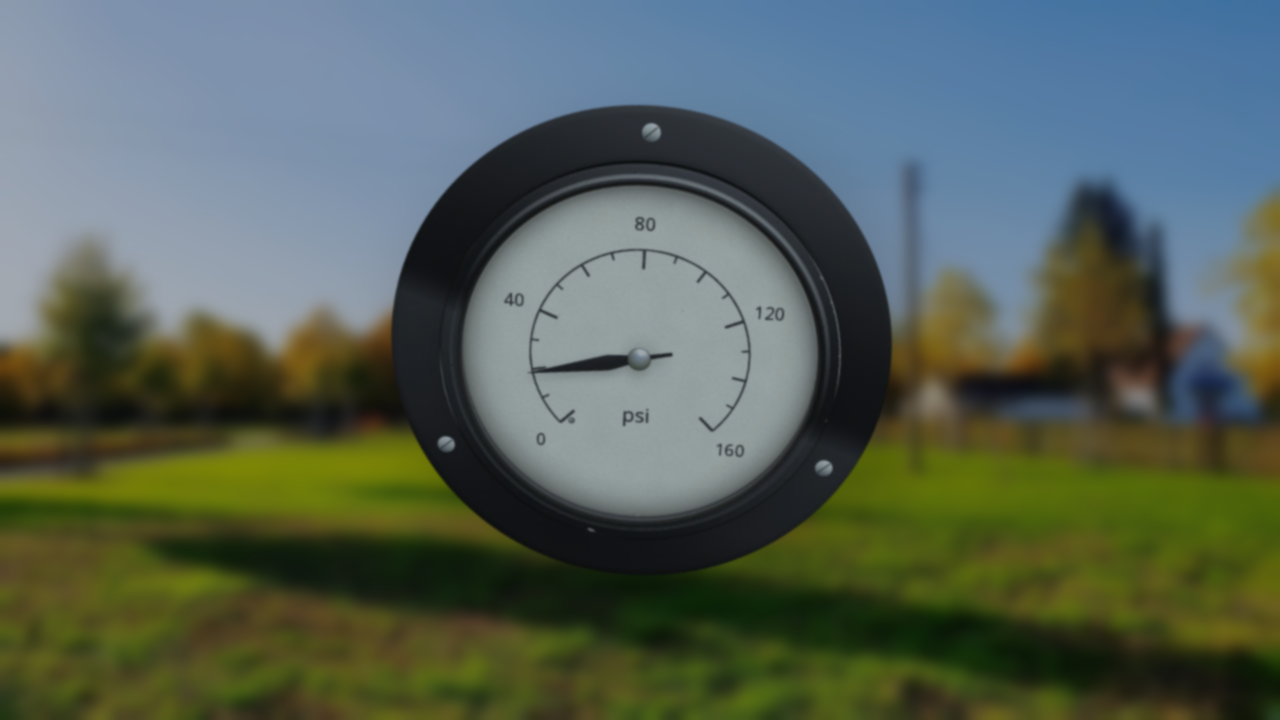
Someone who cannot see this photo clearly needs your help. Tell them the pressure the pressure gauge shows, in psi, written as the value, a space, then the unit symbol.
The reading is 20 psi
